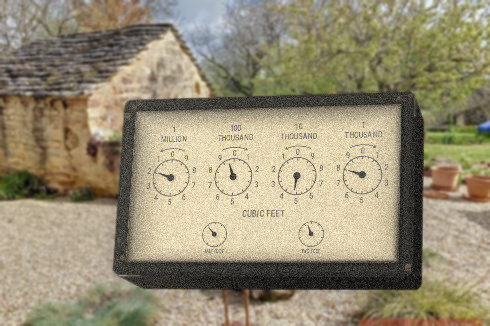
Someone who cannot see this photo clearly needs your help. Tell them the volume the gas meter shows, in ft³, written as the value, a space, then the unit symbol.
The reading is 194800 ft³
